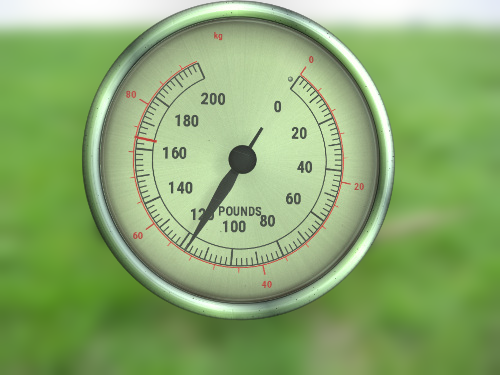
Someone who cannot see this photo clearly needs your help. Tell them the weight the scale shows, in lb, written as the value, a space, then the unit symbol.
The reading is 118 lb
